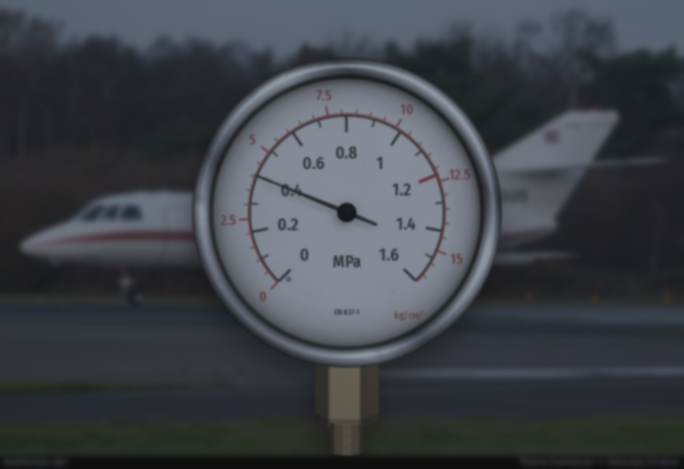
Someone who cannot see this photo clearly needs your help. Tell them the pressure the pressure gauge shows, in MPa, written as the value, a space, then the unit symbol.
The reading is 0.4 MPa
